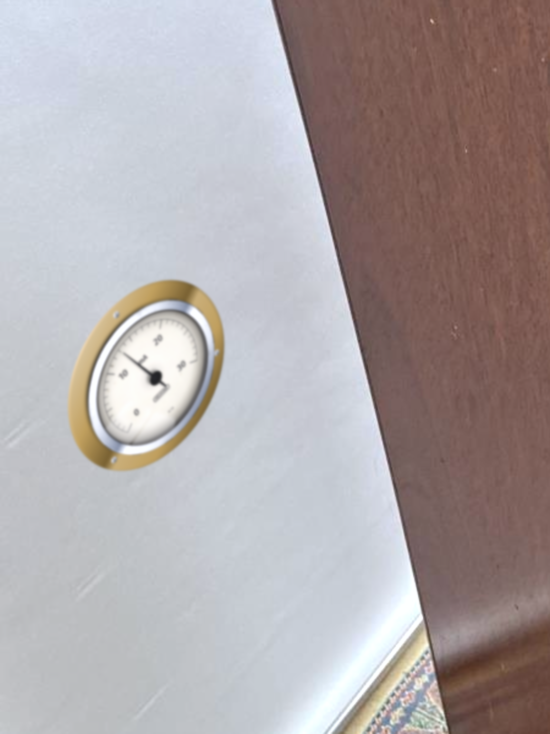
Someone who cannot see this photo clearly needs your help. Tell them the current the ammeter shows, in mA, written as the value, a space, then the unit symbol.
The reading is 13 mA
